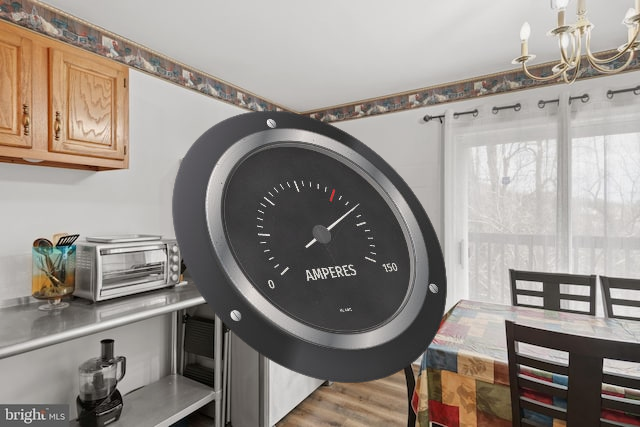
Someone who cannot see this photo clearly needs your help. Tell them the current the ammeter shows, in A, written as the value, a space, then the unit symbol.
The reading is 115 A
